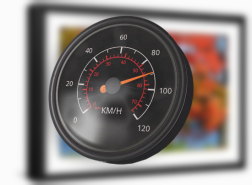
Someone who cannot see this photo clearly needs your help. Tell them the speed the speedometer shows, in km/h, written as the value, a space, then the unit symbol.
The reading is 90 km/h
